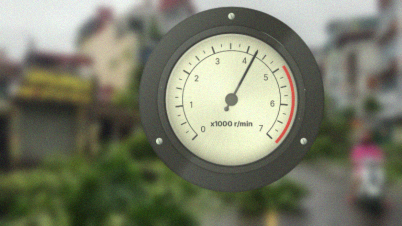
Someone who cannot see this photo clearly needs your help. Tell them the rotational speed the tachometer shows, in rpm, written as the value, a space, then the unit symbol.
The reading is 4250 rpm
